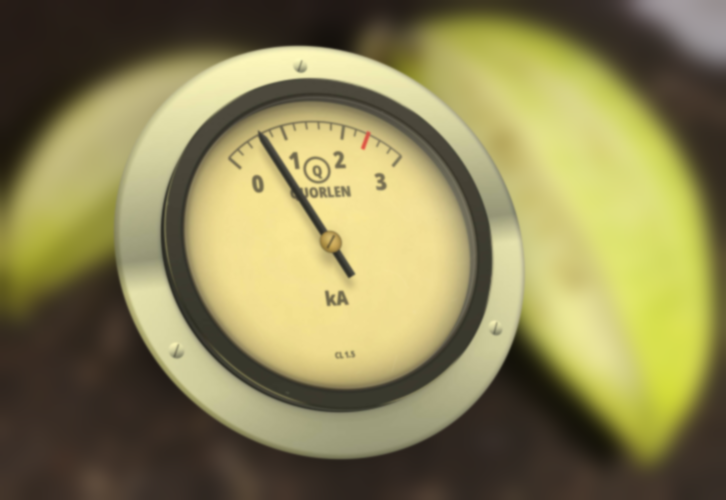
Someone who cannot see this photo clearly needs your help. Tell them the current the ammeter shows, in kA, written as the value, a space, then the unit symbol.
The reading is 0.6 kA
